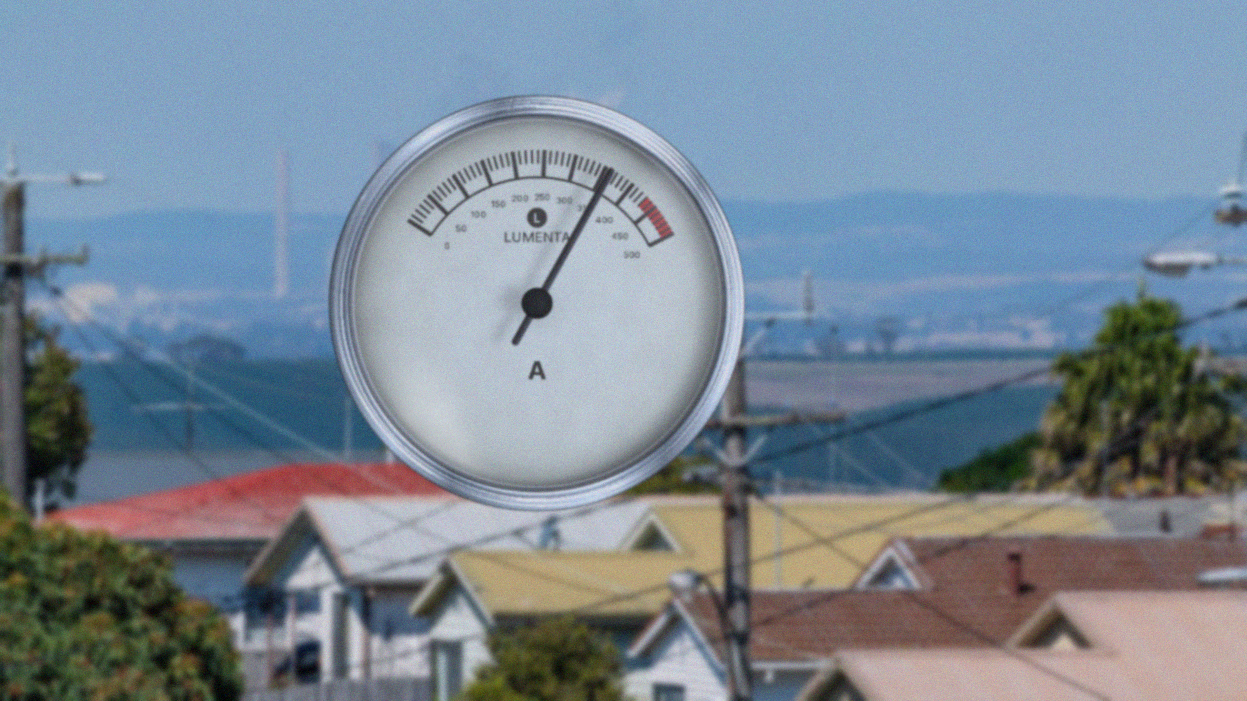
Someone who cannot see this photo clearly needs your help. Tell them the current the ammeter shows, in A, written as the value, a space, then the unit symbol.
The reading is 360 A
